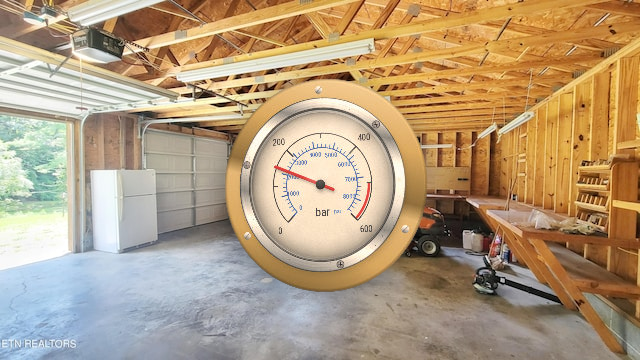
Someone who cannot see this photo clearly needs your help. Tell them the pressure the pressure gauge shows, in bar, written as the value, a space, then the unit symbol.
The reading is 150 bar
